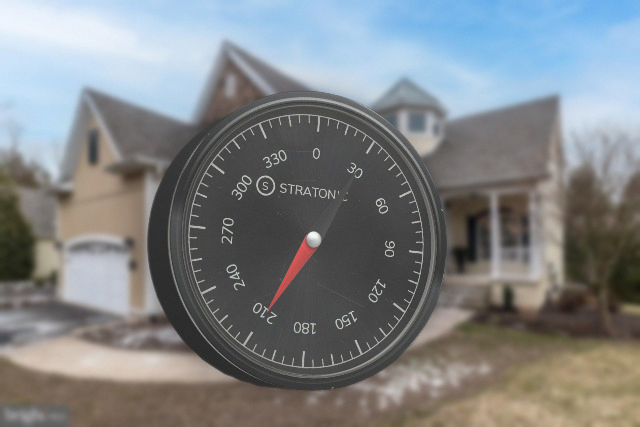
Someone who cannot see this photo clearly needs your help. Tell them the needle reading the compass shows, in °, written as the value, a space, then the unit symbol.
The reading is 210 °
